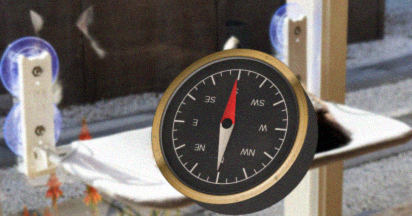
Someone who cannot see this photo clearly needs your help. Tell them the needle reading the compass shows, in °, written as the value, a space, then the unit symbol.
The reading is 180 °
